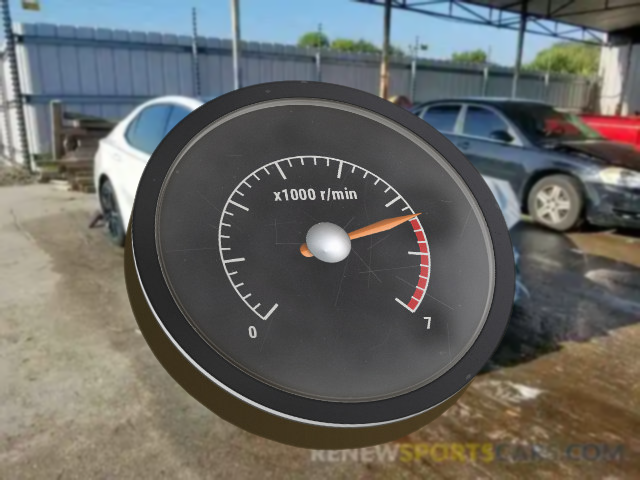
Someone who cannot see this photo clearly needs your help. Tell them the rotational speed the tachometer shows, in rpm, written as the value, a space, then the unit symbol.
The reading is 5400 rpm
